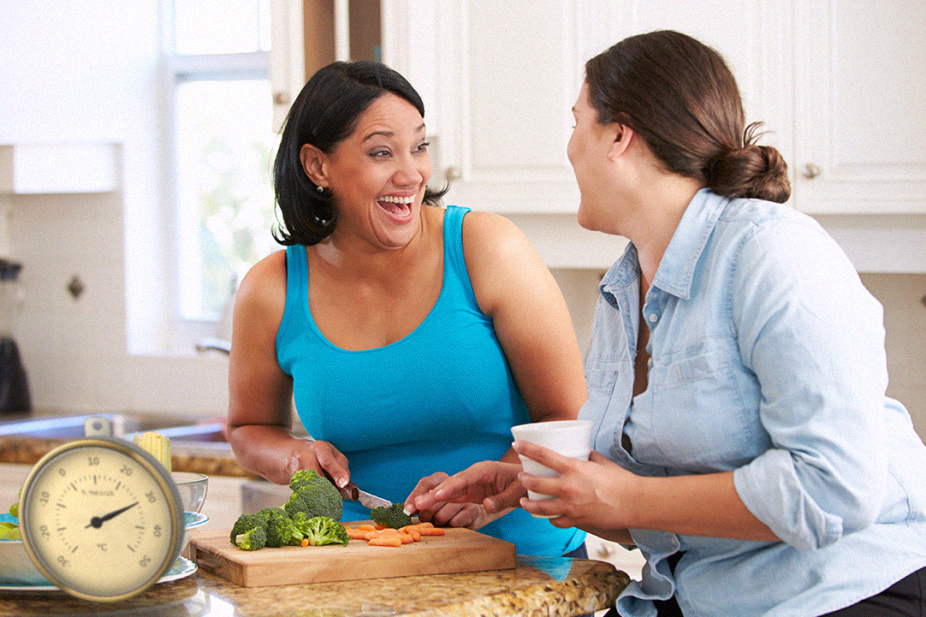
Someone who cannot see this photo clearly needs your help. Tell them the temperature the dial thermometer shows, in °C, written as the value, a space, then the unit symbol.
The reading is 30 °C
